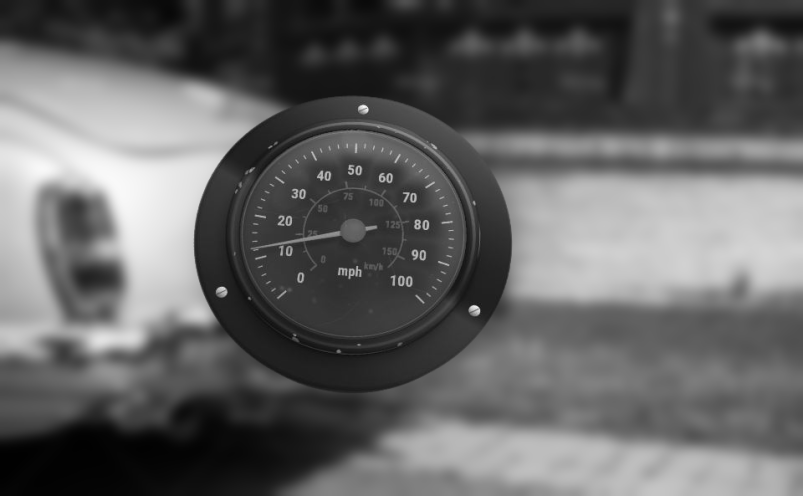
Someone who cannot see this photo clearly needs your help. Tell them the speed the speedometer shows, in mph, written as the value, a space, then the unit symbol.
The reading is 12 mph
